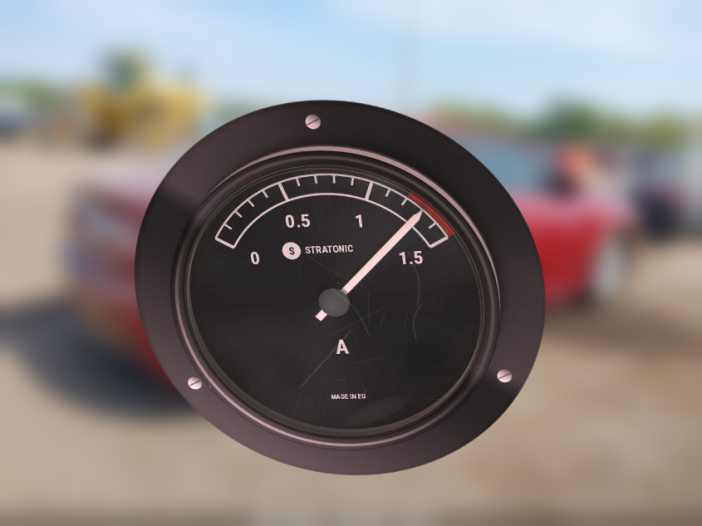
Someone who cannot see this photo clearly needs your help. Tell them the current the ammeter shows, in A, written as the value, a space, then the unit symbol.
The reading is 1.3 A
